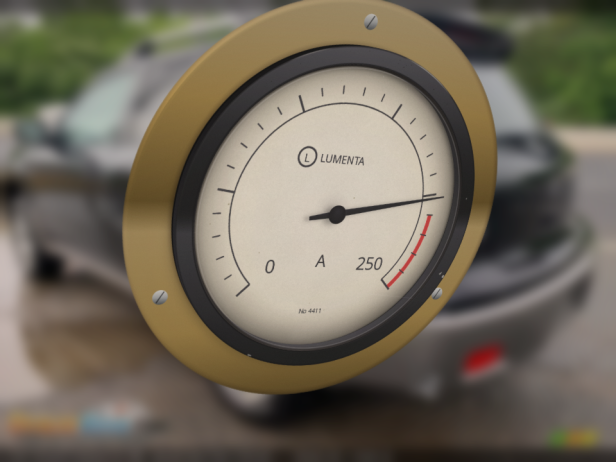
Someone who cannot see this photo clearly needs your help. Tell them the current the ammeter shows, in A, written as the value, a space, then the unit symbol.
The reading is 200 A
